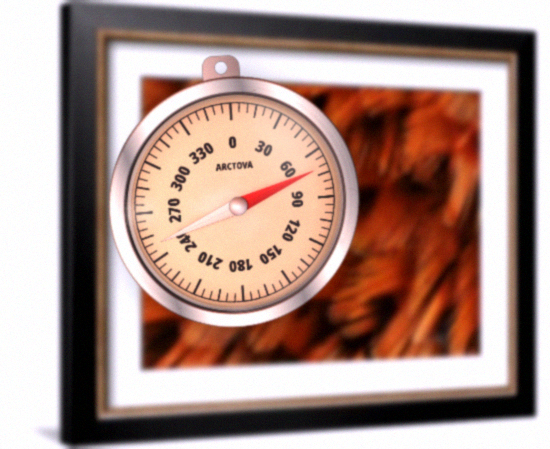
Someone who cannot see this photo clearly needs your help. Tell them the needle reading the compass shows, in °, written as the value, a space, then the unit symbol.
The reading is 70 °
